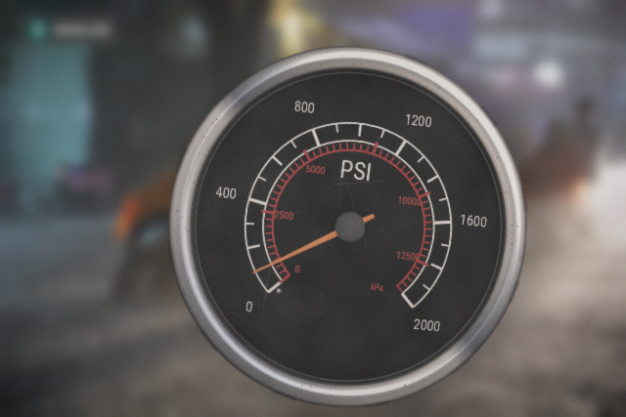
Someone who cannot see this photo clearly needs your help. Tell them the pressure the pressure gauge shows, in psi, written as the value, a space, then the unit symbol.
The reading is 100 psi
